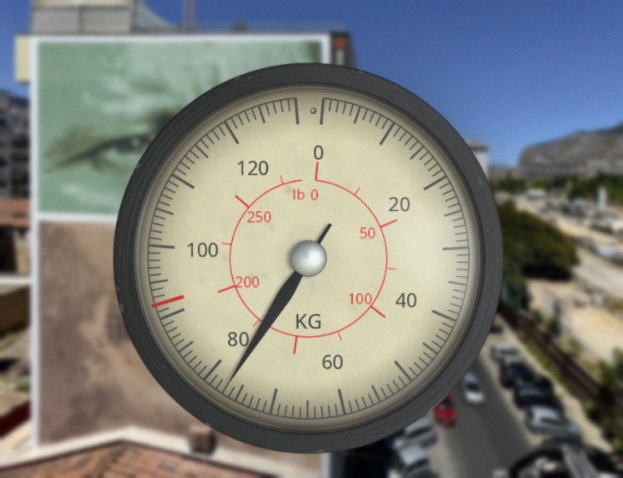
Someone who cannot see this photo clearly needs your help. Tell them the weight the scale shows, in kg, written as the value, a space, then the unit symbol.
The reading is 77 kg
